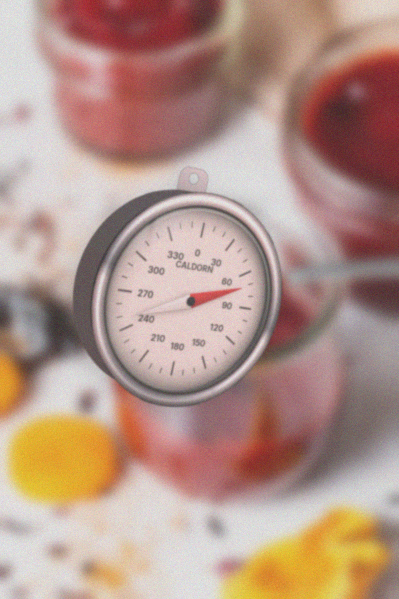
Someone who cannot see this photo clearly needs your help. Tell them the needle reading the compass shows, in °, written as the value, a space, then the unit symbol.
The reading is 70 °
